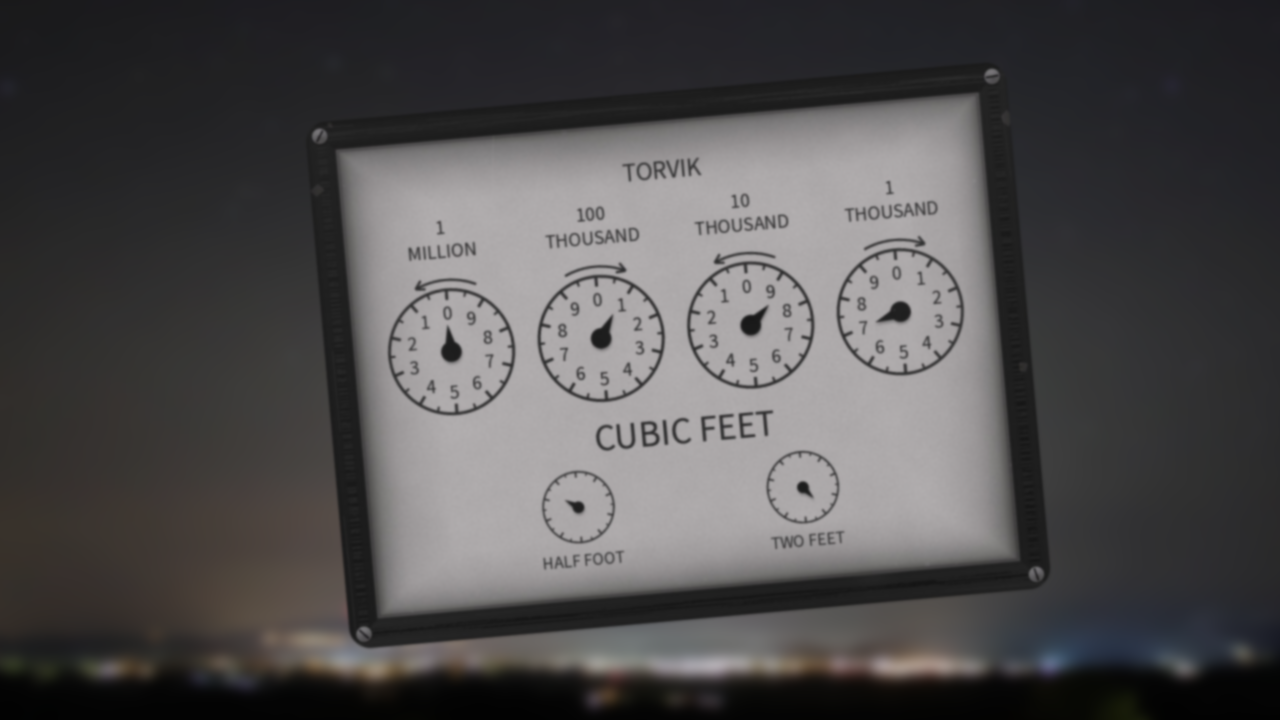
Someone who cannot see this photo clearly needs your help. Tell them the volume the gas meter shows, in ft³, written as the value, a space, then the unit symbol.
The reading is 8700 ft³
